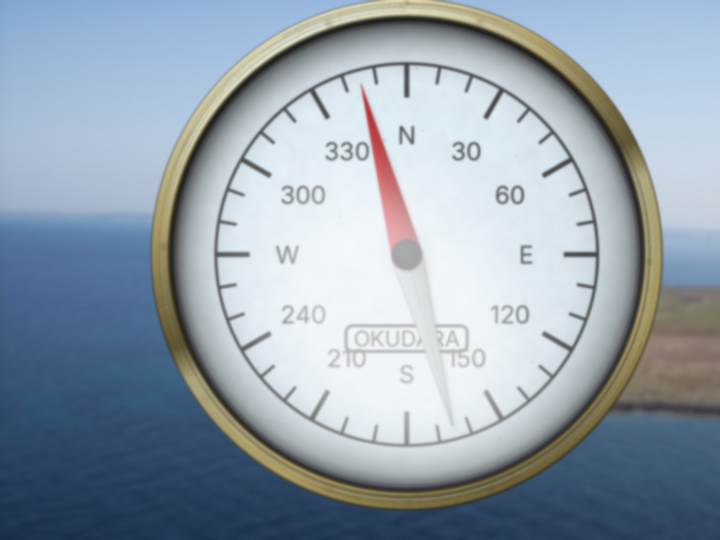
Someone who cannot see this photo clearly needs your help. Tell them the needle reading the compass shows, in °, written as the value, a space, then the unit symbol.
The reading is 345 °
